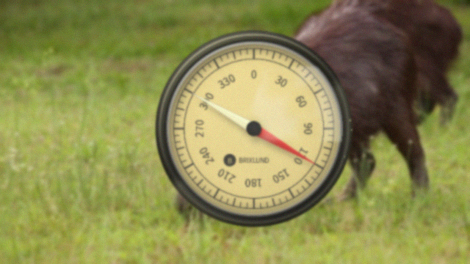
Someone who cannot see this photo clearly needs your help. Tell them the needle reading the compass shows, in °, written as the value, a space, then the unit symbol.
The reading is 120 °
